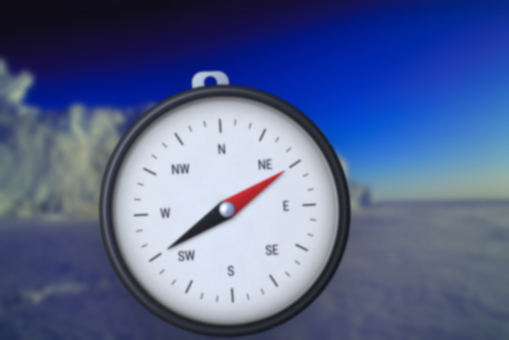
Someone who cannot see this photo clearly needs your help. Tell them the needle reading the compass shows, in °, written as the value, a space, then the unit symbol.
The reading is 60 °
